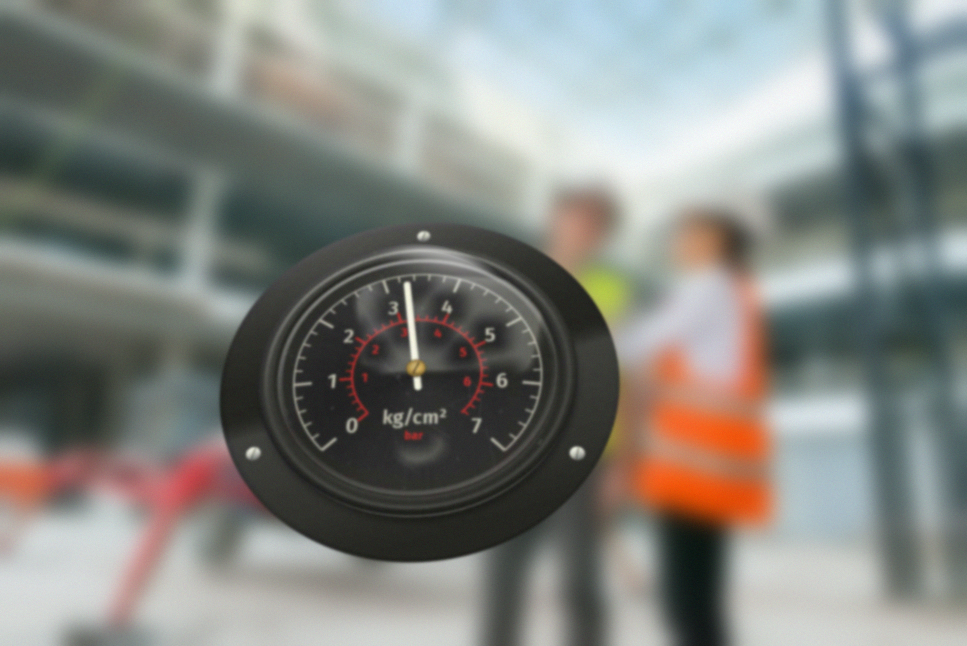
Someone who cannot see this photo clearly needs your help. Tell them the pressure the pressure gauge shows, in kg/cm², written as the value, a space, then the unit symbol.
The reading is 3.3 kg/cm²
